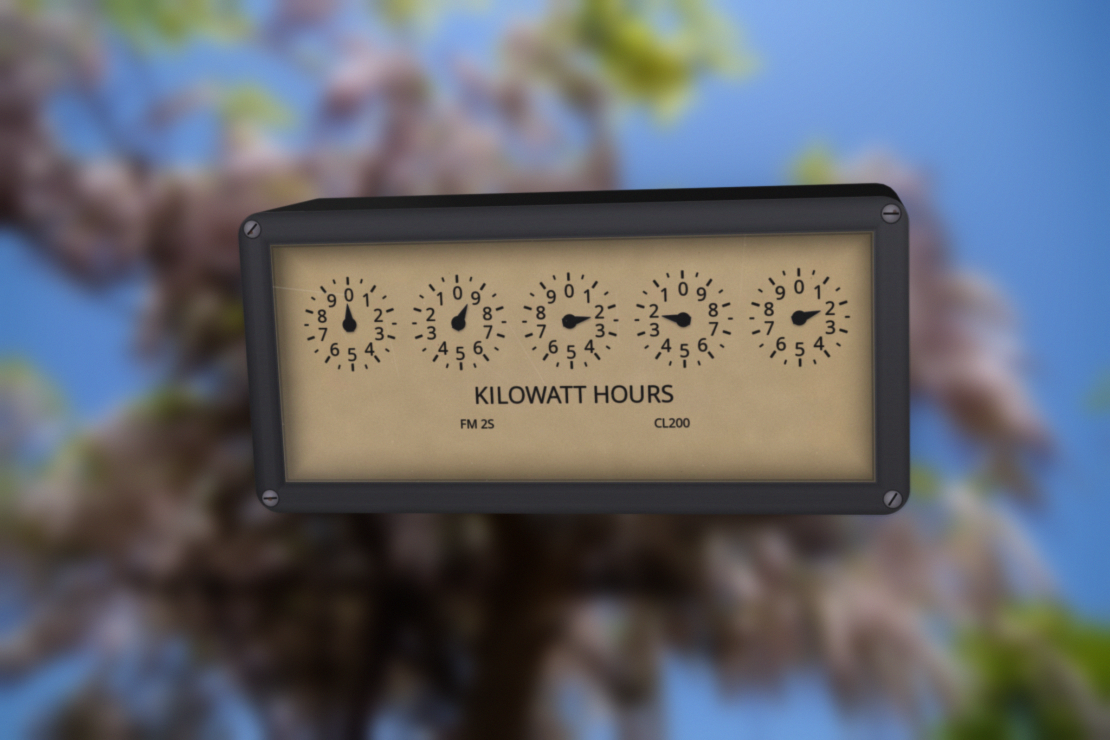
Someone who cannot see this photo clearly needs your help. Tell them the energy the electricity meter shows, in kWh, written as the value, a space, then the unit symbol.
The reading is 99222 kWh
